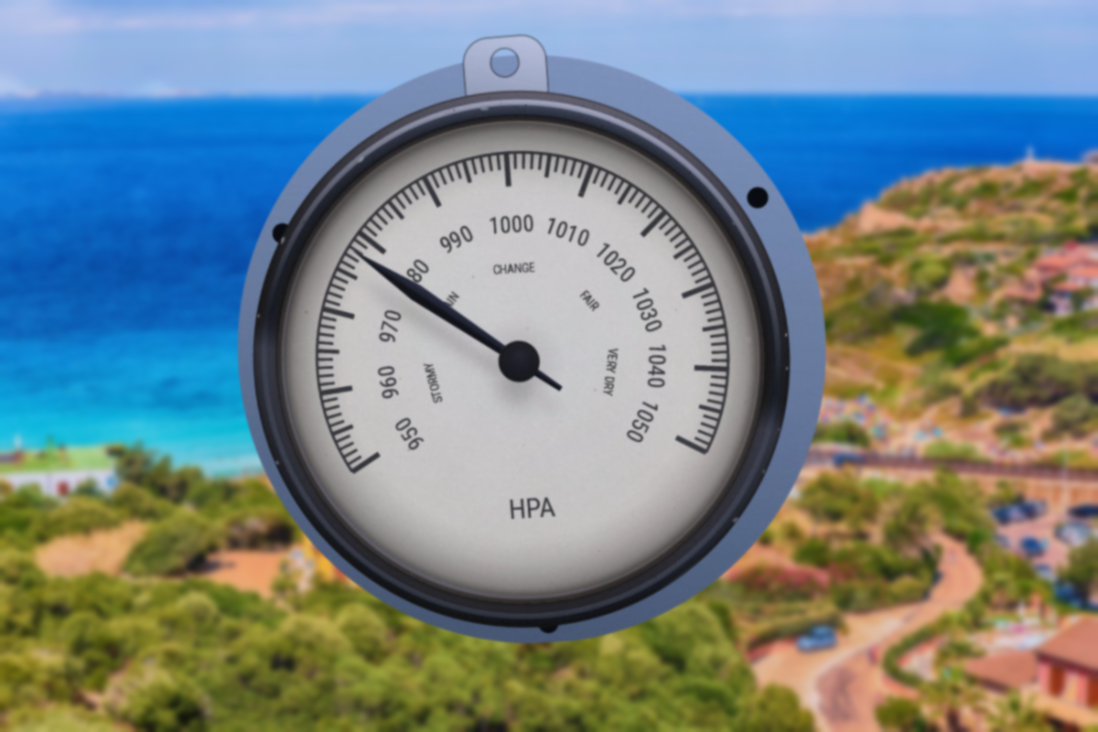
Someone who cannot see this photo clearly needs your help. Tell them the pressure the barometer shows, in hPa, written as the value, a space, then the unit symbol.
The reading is 978 hPa
